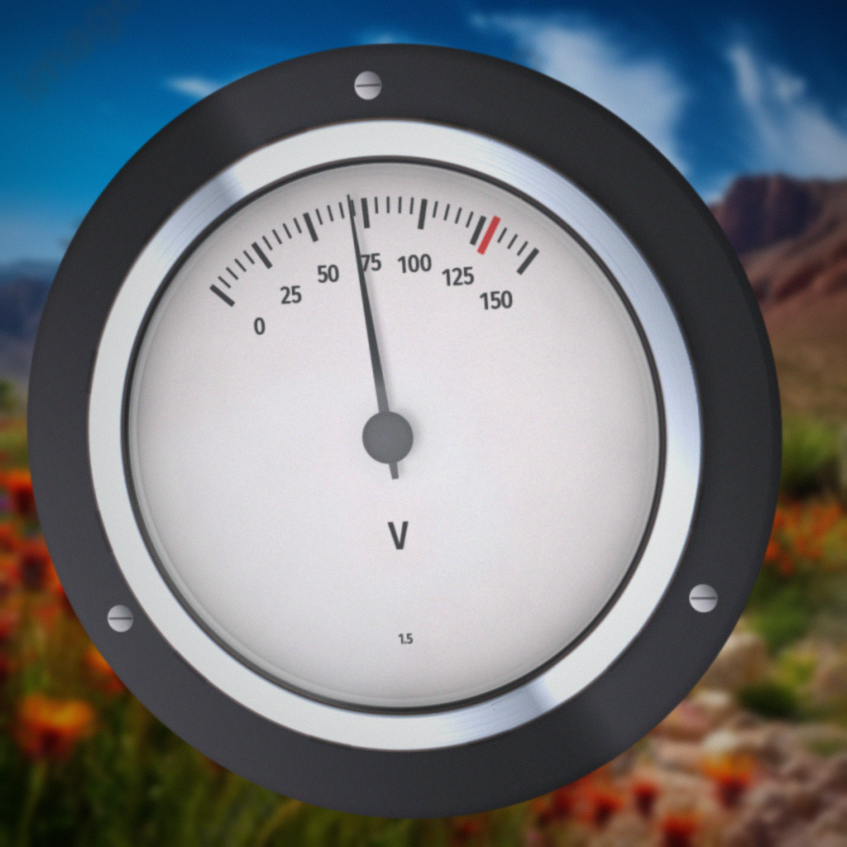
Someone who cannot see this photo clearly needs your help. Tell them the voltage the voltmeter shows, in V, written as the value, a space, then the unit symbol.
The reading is 70 V
